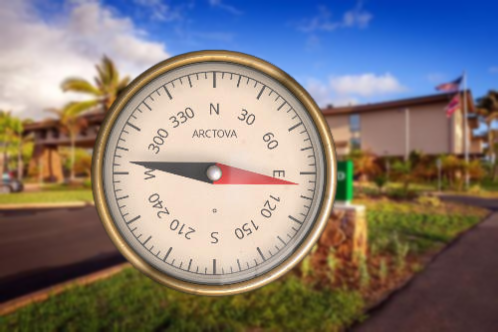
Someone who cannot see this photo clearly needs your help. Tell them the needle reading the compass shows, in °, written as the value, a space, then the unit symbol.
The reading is 97.5 °
